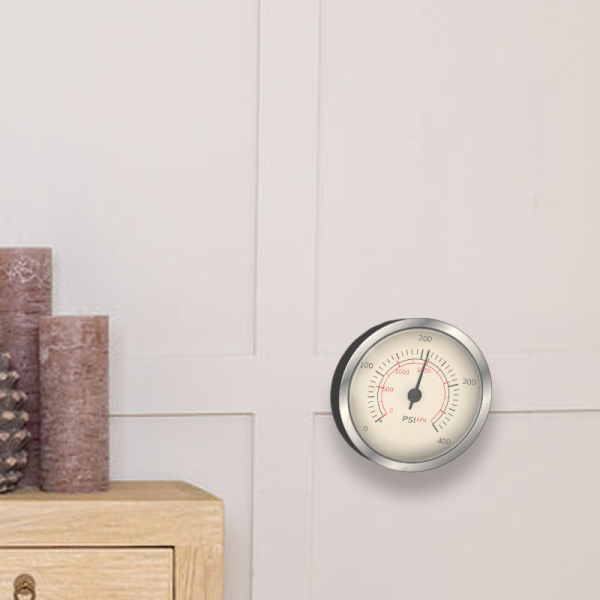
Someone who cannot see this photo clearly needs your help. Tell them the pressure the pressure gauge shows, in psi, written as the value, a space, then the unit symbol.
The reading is 210 psi
